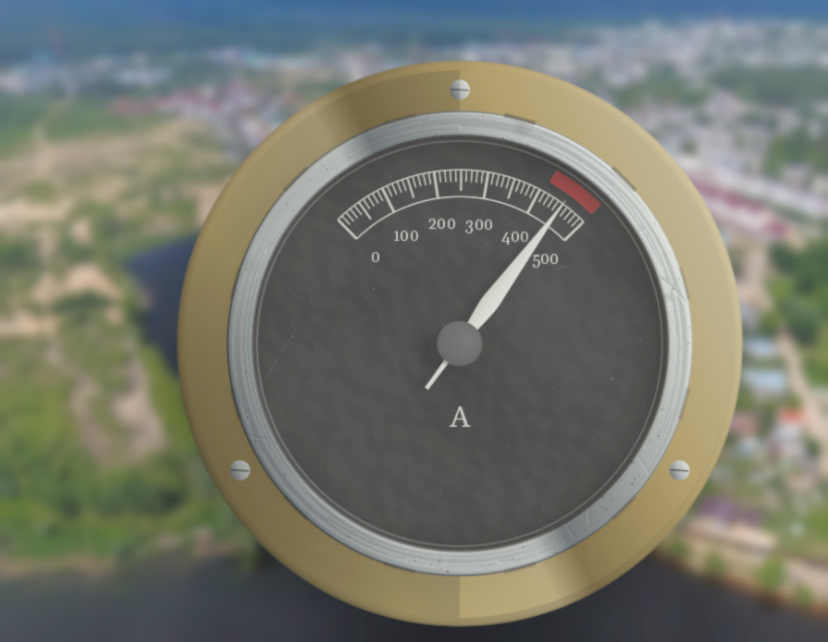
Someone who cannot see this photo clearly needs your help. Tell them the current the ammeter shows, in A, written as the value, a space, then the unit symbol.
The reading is 450 A
